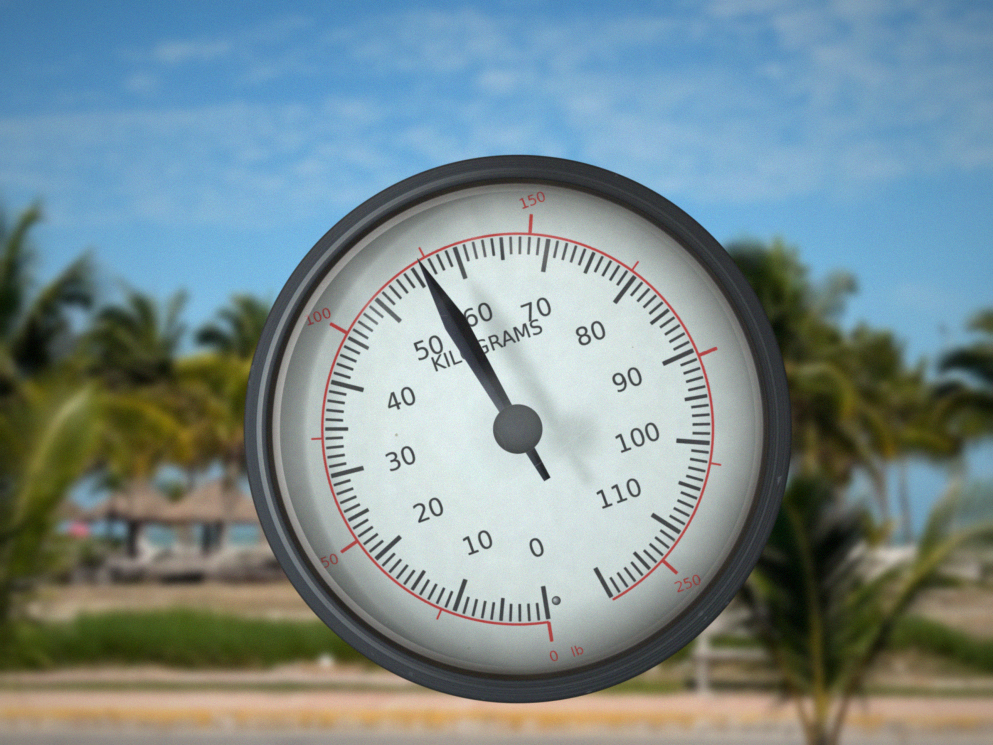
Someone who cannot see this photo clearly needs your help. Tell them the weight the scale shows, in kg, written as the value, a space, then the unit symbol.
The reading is 56 kg
